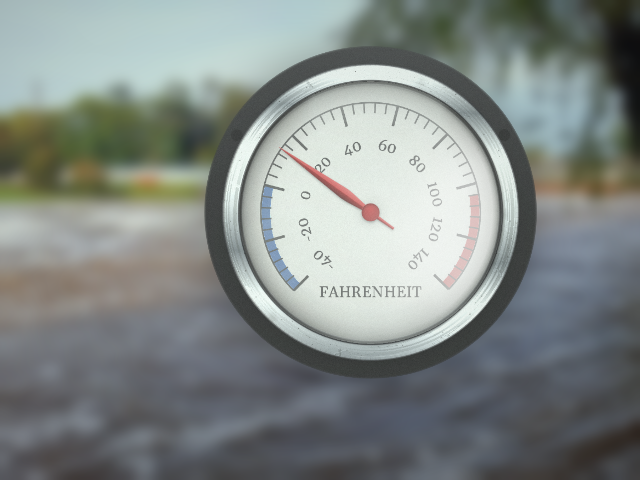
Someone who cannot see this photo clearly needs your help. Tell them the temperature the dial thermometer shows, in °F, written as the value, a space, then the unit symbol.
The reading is 14 °F
